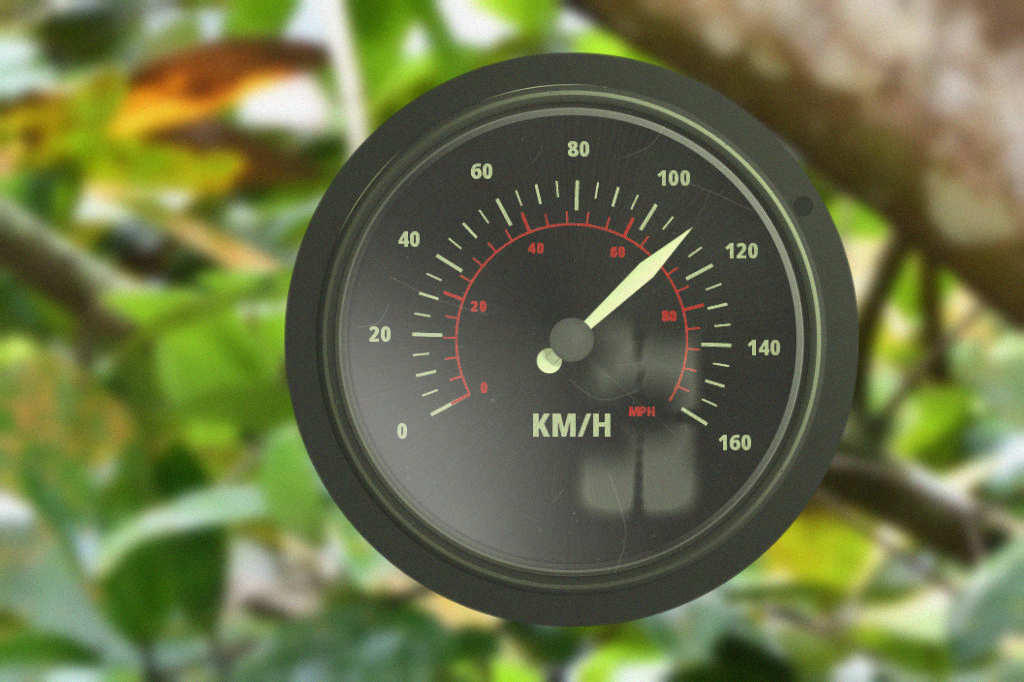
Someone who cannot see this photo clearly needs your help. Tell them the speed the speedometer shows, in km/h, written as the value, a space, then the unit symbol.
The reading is 110 km/h
